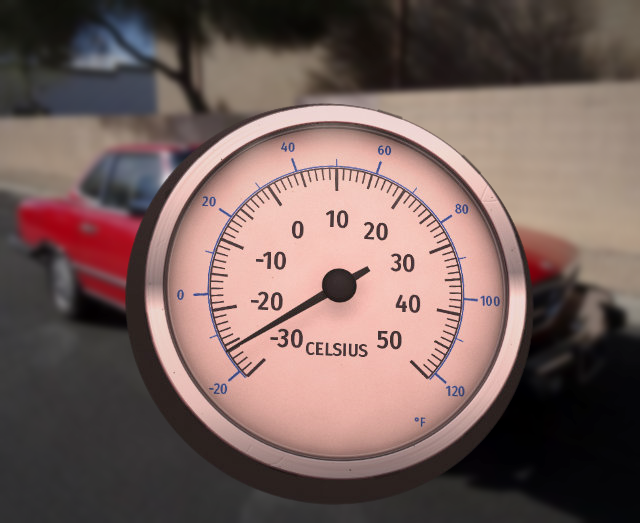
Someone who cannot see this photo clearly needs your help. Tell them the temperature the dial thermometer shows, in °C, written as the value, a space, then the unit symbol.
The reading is -26 °C
